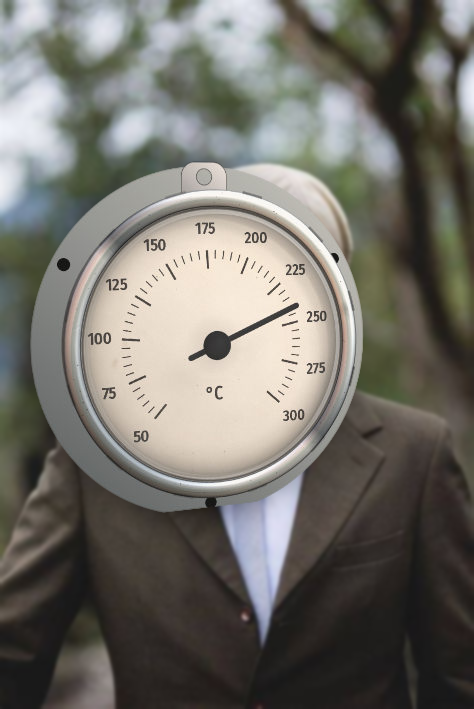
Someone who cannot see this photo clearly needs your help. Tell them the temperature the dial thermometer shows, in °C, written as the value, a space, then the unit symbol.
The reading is 240 °C
